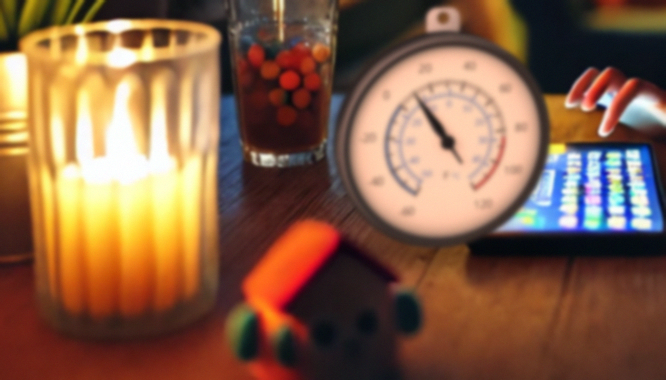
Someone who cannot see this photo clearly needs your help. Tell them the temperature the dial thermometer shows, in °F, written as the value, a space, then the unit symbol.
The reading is 10 °F
